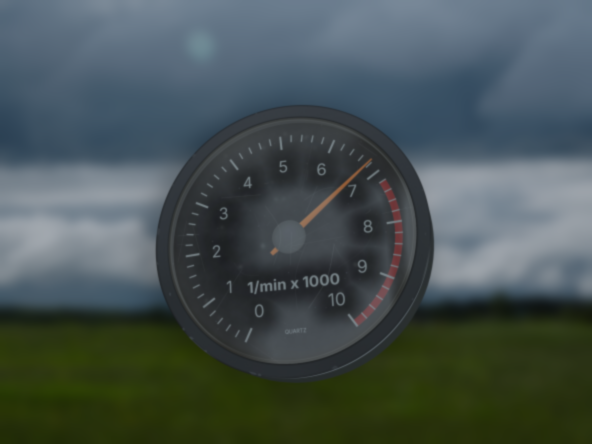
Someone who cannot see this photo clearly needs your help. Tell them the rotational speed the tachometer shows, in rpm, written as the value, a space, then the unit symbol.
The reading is 6800 rpm
